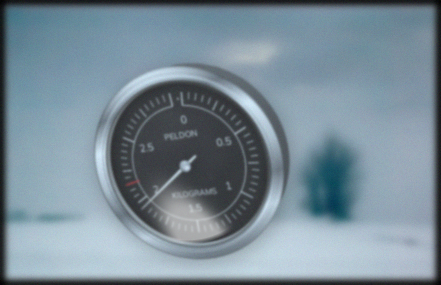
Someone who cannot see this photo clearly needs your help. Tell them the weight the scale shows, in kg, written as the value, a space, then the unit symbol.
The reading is 1.95 kg
